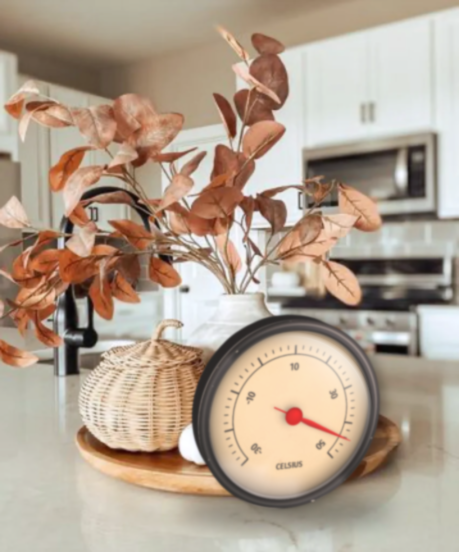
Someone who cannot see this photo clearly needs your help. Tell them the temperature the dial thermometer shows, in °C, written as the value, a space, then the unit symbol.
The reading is 44 °C
